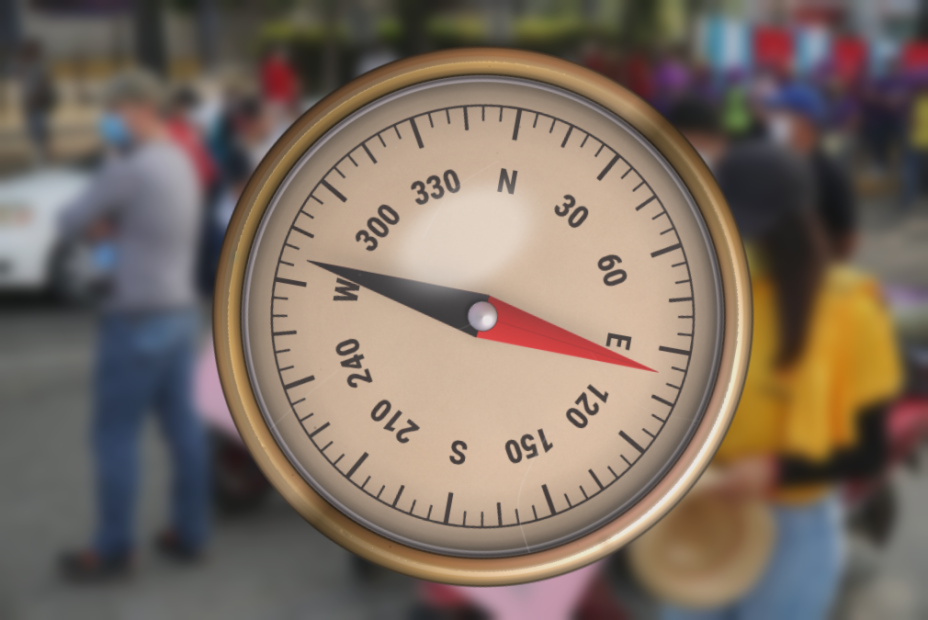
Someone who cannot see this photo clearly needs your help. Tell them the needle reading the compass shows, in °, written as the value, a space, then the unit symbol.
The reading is 97.5 °
